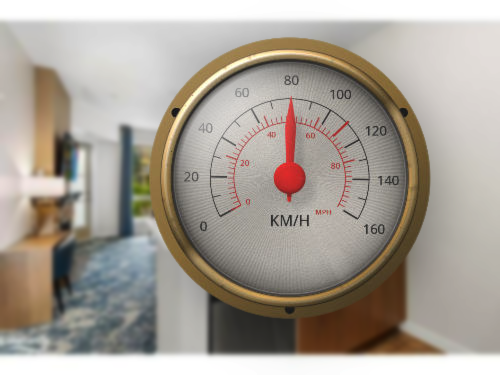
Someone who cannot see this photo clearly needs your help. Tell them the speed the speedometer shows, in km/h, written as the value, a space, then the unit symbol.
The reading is 80 km/h
